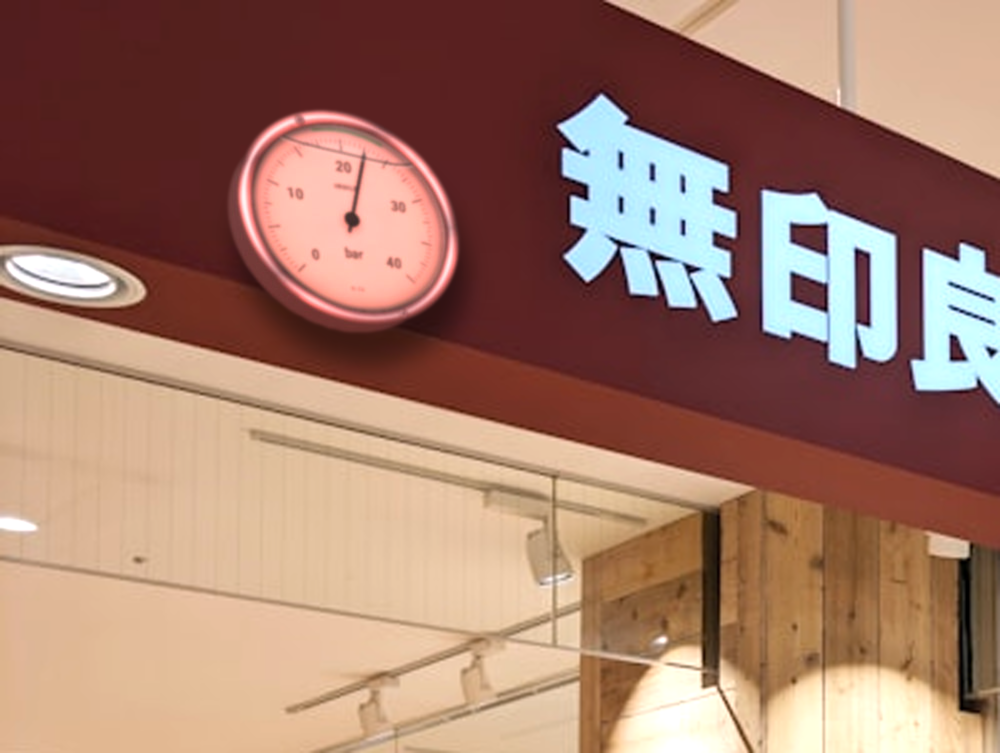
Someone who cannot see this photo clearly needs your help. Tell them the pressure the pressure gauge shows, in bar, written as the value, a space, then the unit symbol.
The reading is 22.5 bar
